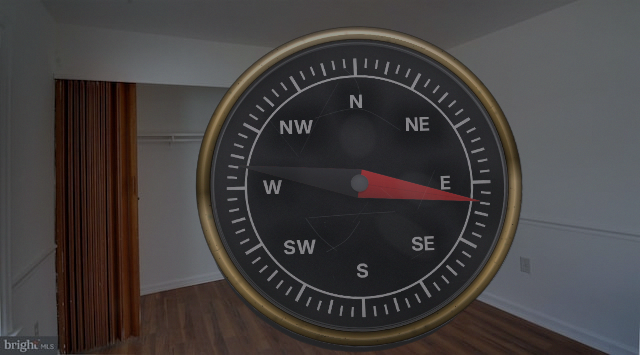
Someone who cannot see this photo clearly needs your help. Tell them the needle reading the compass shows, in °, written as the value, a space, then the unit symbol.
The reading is 100 °
